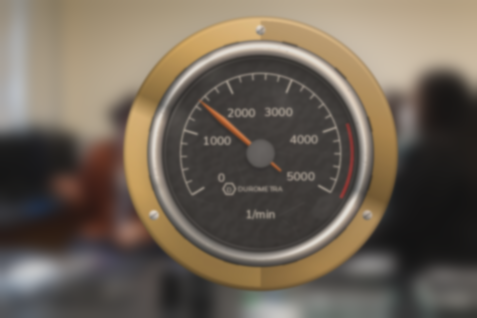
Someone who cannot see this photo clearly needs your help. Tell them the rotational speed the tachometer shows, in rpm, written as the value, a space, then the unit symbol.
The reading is 1500 rpm
